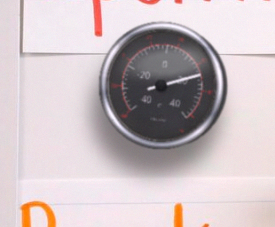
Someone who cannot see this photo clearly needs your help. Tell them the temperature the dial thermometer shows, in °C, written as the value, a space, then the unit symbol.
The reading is 20 °C
